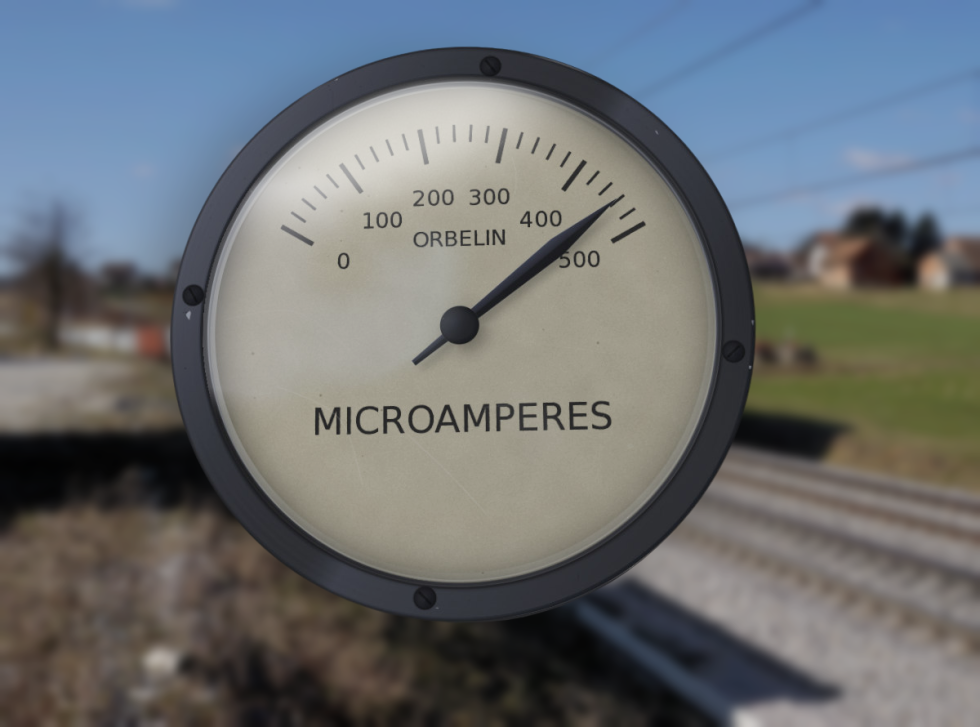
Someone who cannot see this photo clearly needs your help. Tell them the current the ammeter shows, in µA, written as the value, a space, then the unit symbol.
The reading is 460 µA
